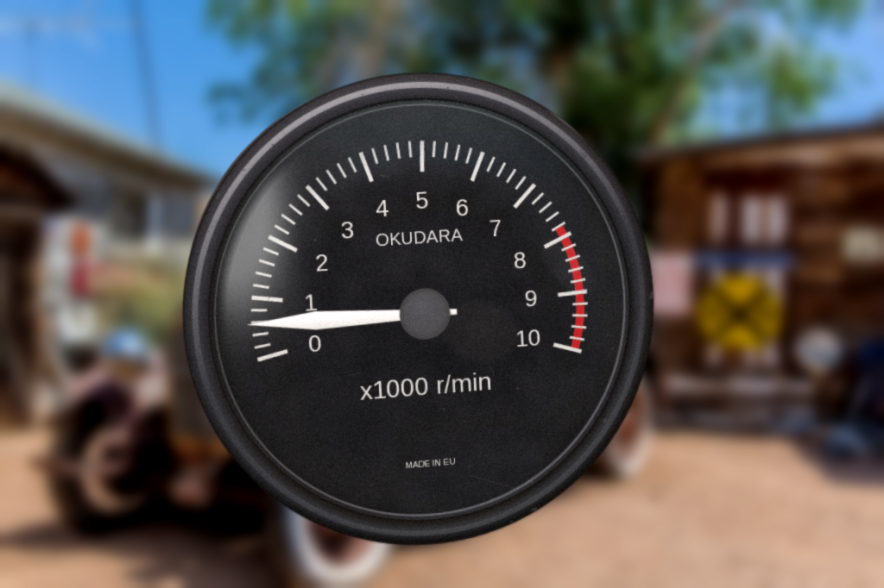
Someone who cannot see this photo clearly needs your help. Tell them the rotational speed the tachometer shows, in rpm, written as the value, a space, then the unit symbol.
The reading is 600 rpm
